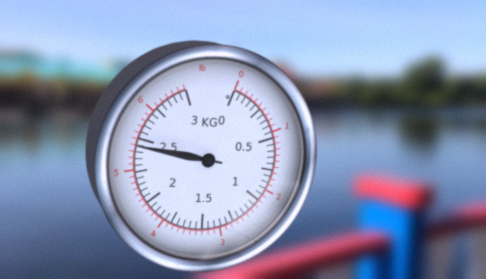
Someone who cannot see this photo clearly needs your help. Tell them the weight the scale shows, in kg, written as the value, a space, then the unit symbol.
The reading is 2.45 kg
